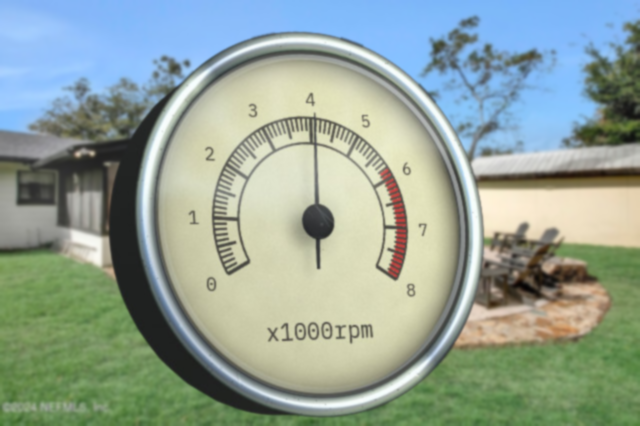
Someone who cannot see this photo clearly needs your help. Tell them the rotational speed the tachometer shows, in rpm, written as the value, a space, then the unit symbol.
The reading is 4000 rpm
